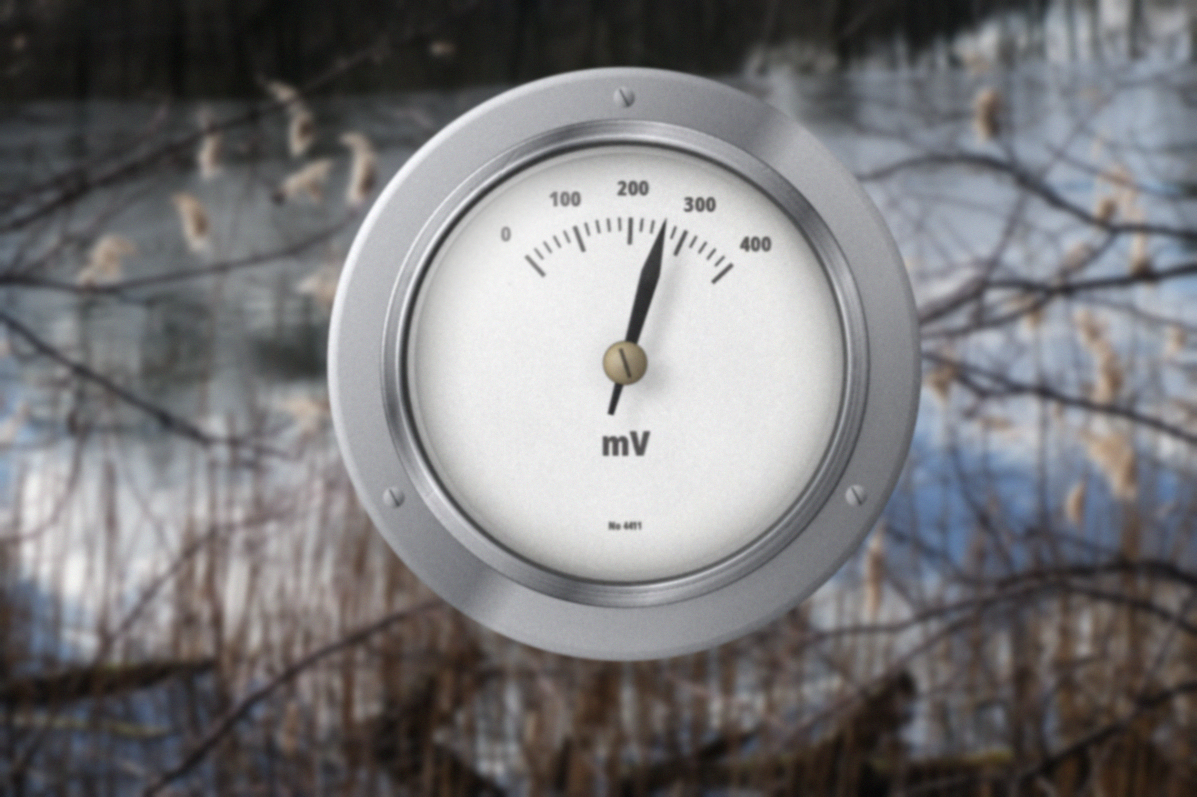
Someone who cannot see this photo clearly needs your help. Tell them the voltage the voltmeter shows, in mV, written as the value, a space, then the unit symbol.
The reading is 260 mV
